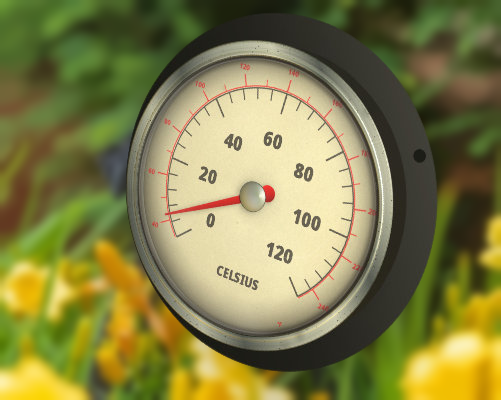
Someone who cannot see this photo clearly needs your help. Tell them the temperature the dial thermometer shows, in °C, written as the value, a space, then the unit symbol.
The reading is 6 °C
